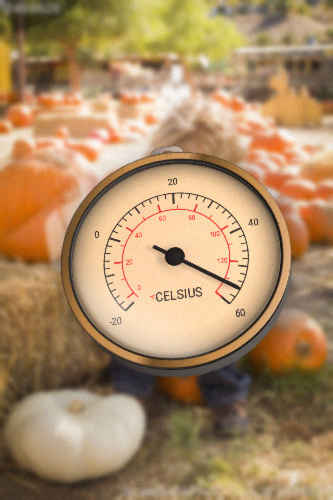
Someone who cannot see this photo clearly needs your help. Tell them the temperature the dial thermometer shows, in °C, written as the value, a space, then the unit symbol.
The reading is 56 °C
